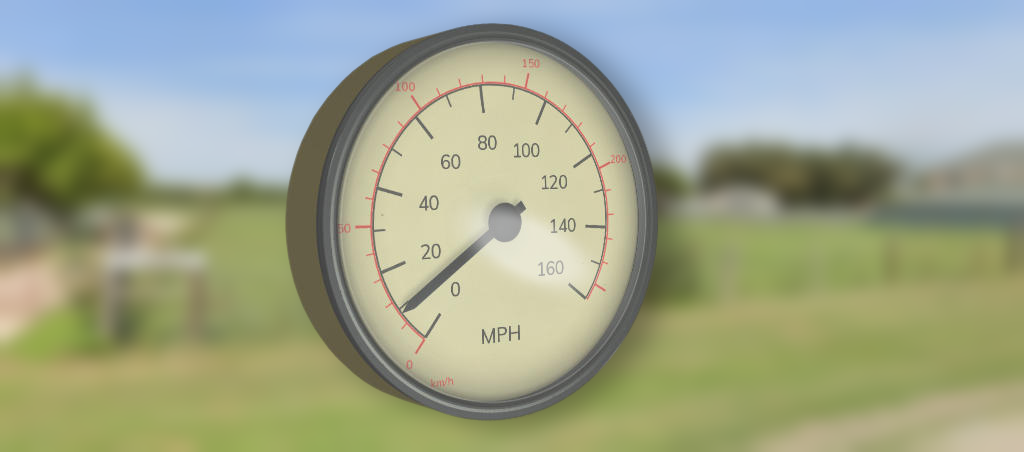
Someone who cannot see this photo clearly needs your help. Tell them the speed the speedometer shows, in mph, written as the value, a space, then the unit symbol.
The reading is 10 mph
